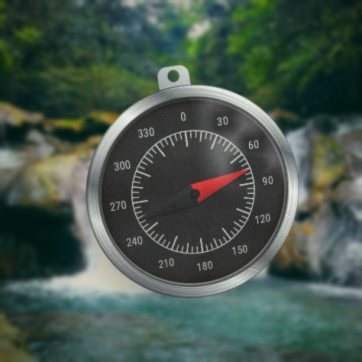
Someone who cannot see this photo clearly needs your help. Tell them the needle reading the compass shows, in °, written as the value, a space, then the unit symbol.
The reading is 75 °
